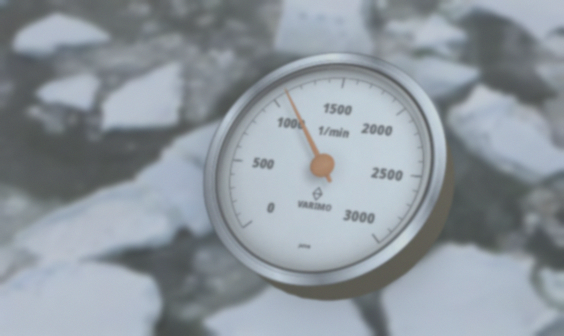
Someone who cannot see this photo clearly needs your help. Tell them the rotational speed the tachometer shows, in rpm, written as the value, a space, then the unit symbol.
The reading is 1100 rpm
